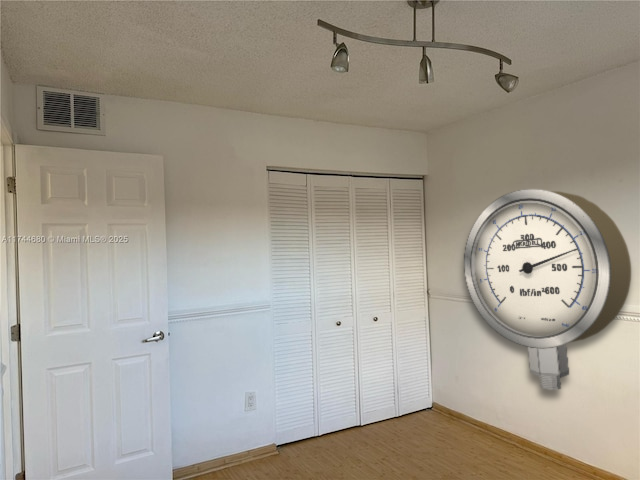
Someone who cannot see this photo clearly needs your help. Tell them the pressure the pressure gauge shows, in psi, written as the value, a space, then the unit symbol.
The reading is 460 psi
